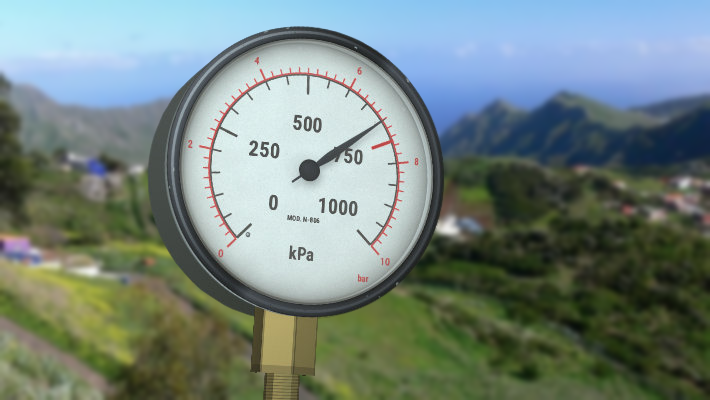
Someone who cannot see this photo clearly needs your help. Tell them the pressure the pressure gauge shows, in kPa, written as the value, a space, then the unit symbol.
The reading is 700 kPa
